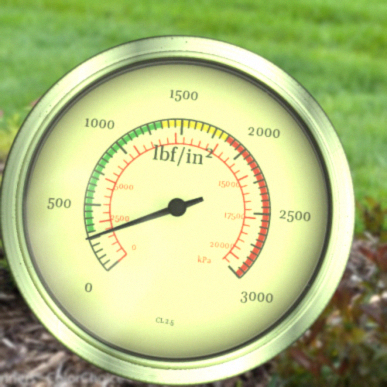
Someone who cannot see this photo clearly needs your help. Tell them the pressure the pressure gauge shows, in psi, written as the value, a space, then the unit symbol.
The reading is 250 psi
